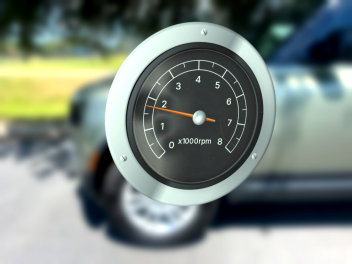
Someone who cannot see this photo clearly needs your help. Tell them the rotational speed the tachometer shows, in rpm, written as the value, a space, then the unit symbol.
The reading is 1750 rpm
